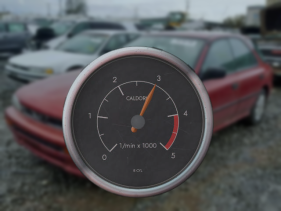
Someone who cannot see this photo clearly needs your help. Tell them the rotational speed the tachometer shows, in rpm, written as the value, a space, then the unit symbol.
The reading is 3000 rpm
